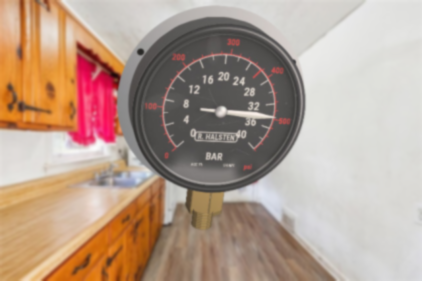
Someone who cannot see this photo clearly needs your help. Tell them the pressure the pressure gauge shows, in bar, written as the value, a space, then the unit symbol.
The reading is 34 bar
